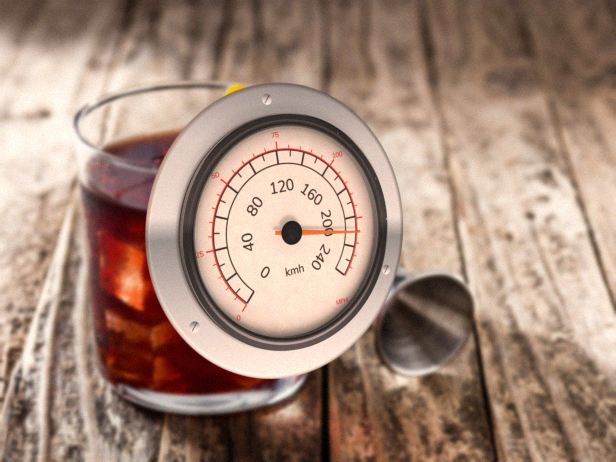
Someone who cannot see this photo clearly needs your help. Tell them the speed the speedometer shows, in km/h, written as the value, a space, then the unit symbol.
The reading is 210 km/h
